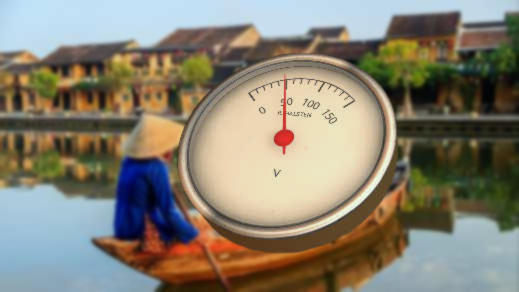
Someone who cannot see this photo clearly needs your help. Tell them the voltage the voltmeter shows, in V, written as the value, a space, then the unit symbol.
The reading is 50 V
